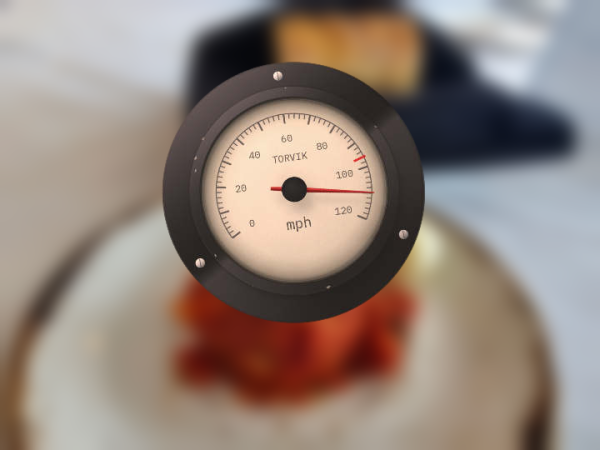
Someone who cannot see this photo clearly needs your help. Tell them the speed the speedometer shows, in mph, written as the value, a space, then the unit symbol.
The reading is 110 mph
